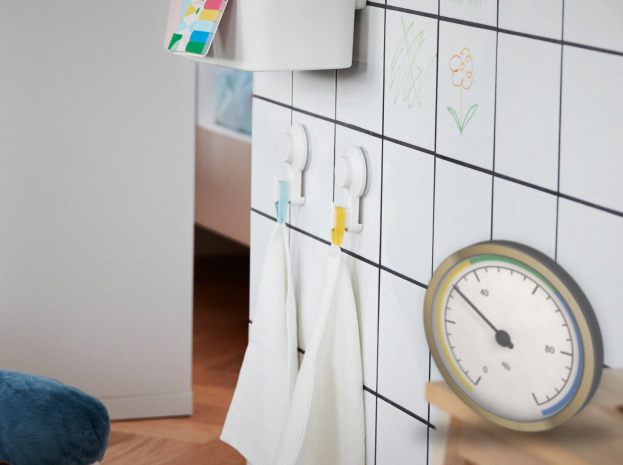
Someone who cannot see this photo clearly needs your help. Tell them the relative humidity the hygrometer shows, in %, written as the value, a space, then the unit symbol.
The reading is 32 %
